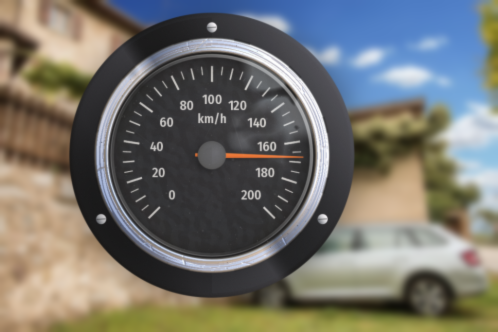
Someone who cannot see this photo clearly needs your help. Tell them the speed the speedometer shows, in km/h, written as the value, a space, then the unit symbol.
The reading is 167.5 km/h
